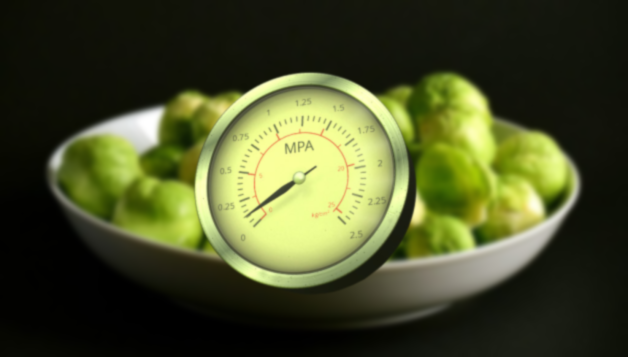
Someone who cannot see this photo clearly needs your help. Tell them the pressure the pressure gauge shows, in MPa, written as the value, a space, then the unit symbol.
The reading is 0.1 MPa
